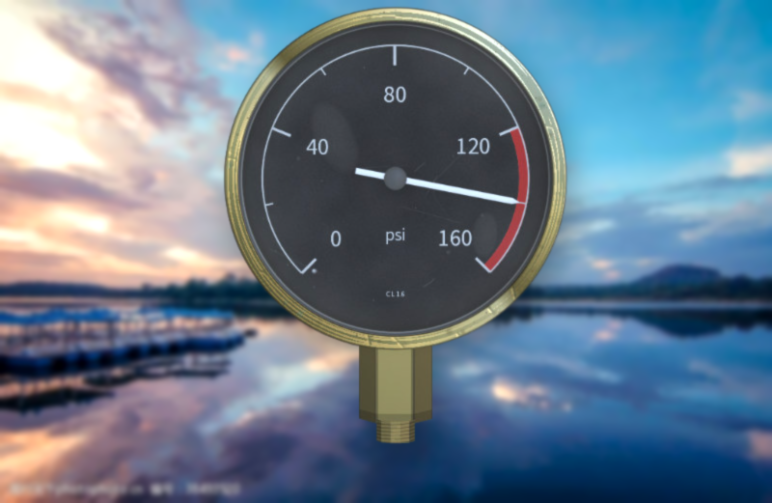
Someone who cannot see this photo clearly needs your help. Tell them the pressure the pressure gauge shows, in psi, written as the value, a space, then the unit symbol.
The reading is 140 psi
